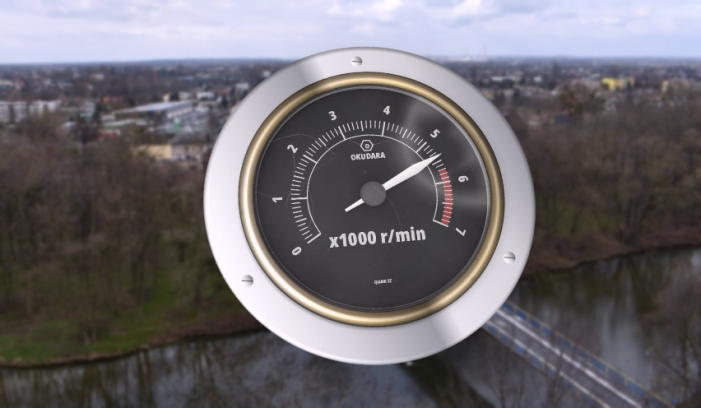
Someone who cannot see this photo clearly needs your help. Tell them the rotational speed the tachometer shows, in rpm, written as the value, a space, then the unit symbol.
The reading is 5400 rpm
